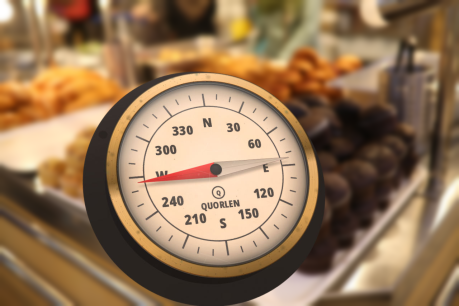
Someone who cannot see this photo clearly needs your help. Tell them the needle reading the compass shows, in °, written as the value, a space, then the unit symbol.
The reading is 265 °
